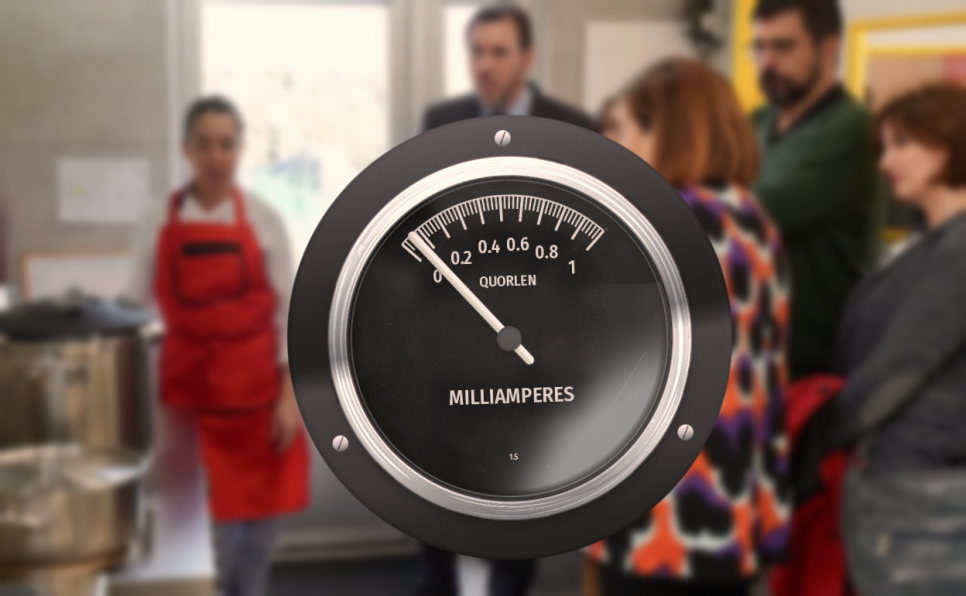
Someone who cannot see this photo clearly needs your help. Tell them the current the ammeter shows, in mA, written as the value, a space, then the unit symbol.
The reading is 0.06 mA
